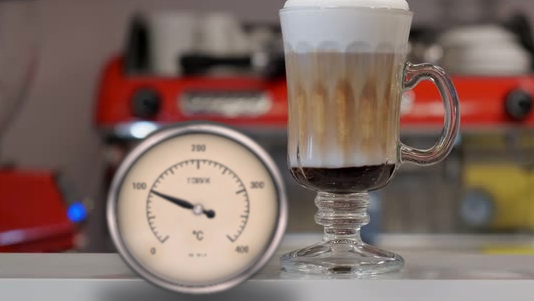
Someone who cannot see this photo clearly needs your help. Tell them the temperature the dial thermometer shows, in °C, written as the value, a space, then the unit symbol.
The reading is 100 °C
